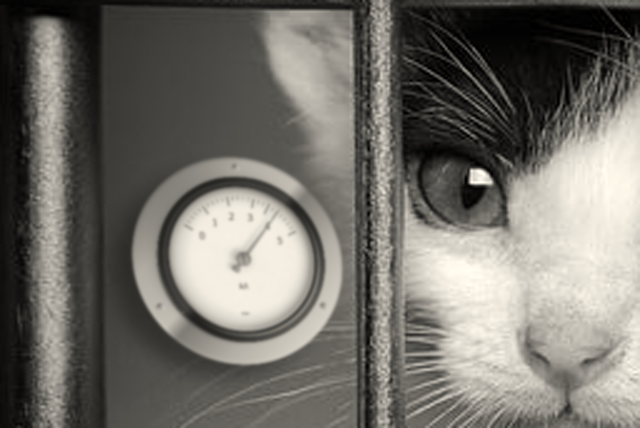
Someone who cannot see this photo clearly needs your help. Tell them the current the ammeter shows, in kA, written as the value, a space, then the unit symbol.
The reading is 4 kA
